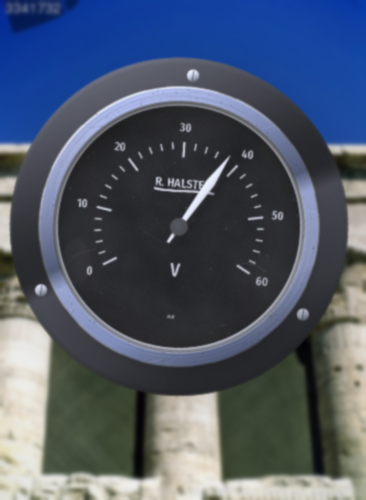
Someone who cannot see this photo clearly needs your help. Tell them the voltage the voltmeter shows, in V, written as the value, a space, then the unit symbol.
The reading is 38 V
